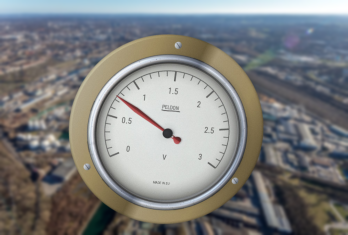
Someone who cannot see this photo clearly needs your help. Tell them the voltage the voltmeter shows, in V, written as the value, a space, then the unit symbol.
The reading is 0.75 V
